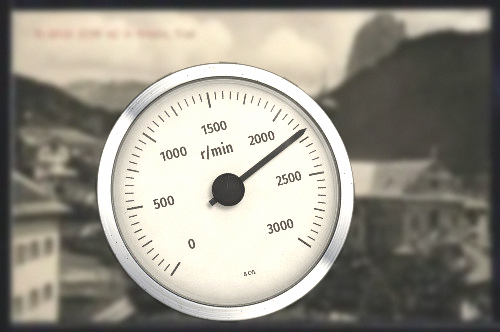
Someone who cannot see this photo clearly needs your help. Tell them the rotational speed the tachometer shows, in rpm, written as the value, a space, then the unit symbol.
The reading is 2200 rpm
